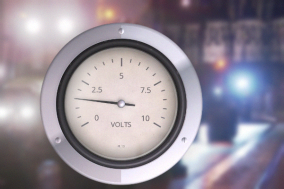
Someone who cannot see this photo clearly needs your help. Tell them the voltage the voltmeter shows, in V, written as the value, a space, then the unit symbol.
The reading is 1.5 V
